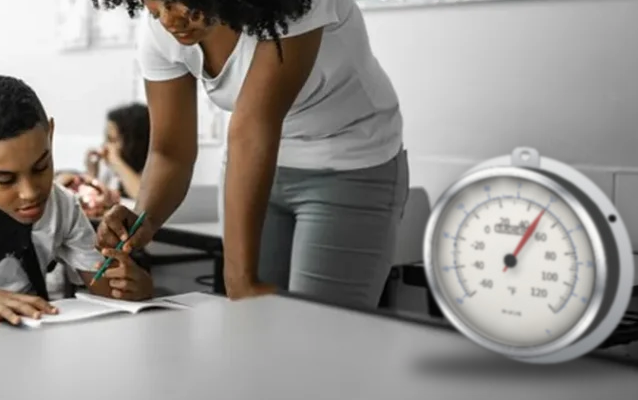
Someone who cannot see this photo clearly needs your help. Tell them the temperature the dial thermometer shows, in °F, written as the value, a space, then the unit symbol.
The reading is 50 °F
